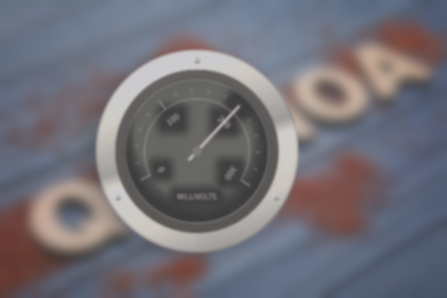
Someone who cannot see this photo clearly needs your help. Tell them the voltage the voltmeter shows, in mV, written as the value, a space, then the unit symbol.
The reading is 200 mV
